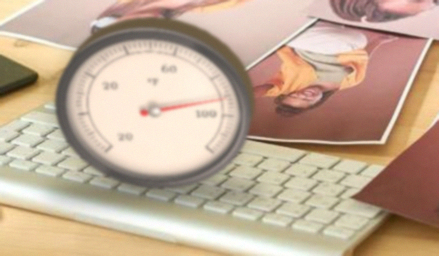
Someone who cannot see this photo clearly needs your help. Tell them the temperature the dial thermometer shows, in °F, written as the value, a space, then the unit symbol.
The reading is 90 °F
